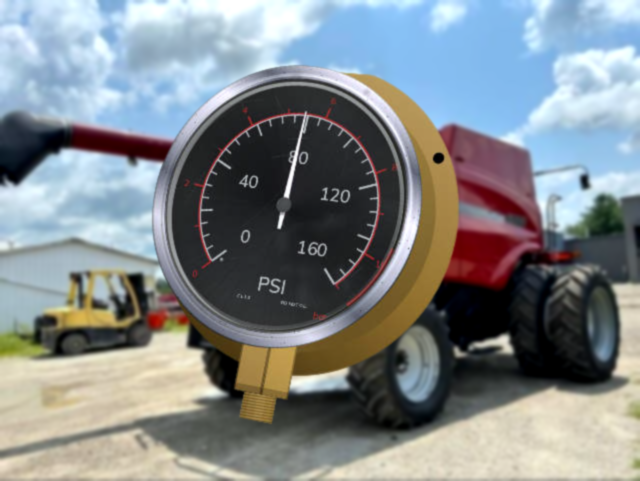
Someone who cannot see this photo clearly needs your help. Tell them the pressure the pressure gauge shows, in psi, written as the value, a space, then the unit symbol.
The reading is 80 psi
